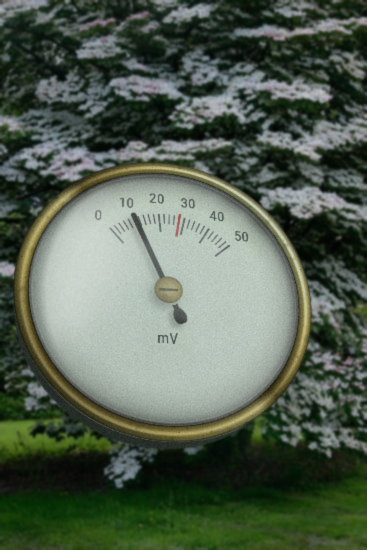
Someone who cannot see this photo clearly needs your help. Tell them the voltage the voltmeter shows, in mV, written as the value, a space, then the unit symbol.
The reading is 10 mV
